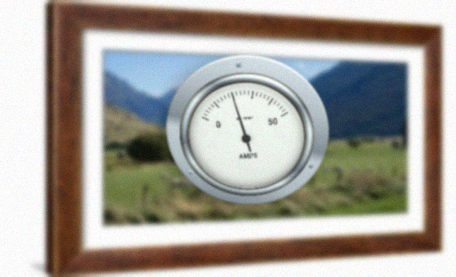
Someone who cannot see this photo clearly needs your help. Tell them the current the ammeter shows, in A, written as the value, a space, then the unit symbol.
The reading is 20 A
